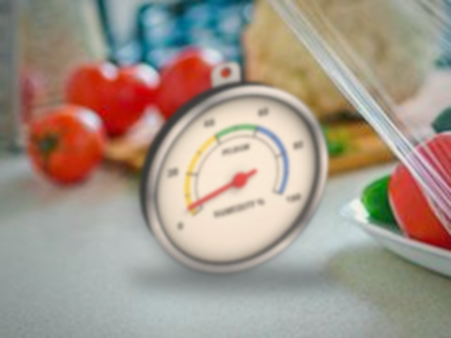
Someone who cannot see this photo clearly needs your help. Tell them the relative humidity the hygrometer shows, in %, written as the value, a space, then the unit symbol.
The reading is 5 %
